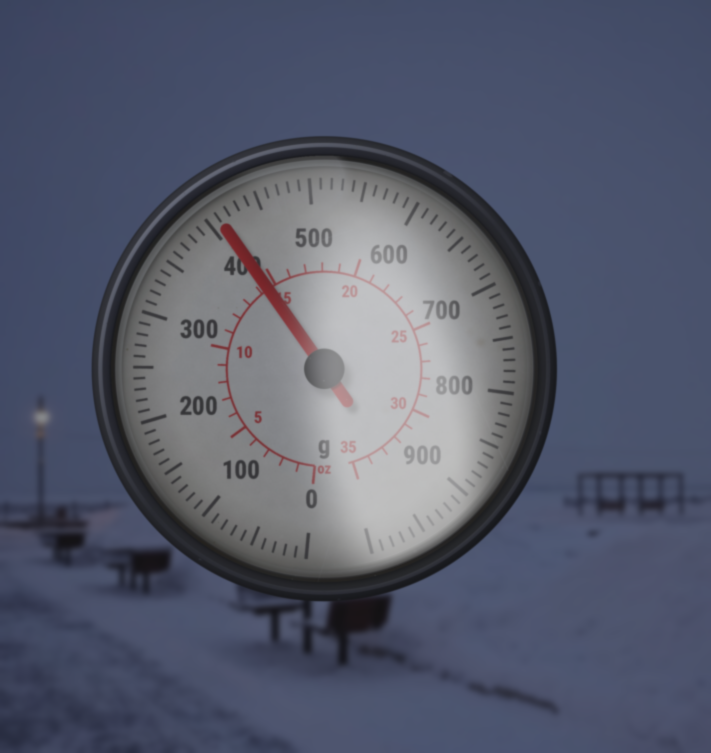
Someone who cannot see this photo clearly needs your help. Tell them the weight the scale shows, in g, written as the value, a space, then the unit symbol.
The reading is 410 g
